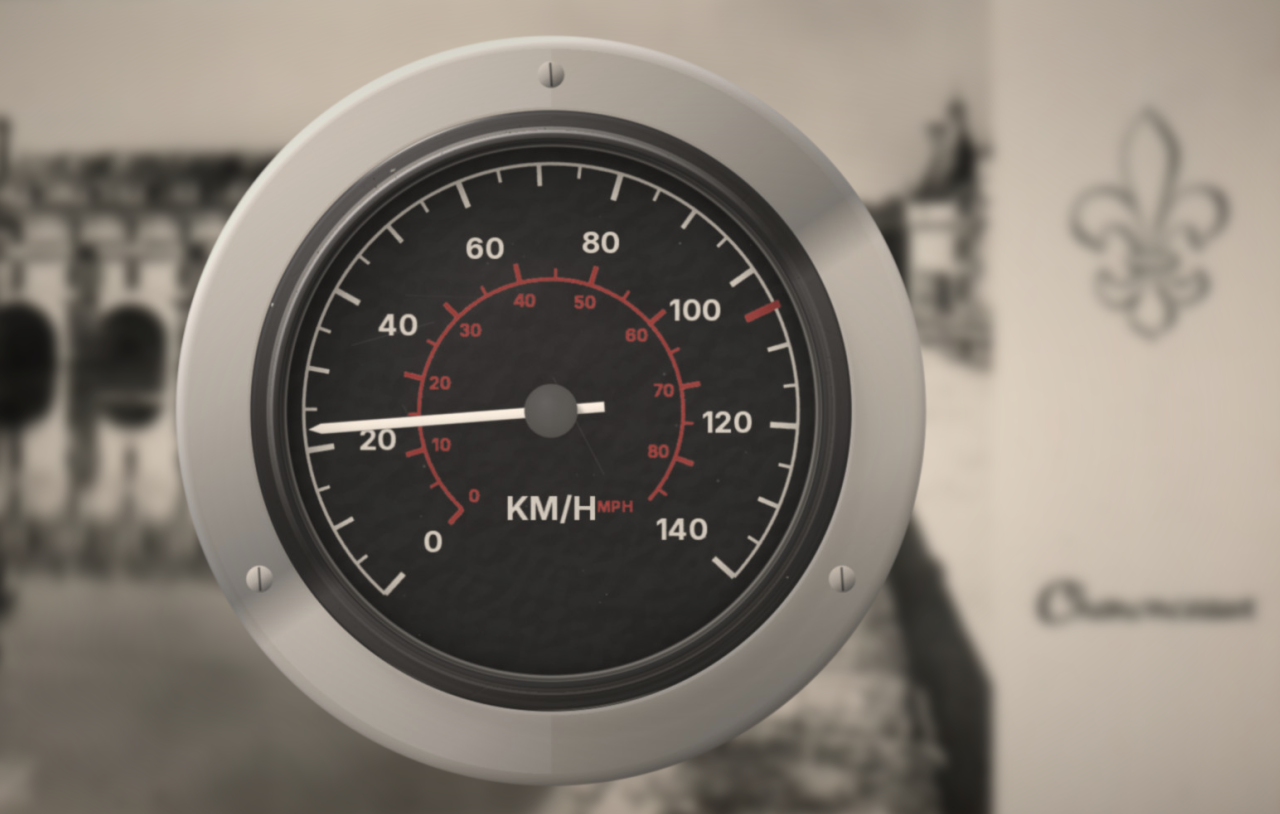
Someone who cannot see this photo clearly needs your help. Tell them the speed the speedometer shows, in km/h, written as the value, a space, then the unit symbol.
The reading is 22.5 km/h
